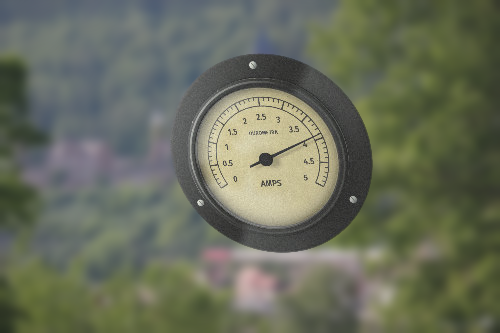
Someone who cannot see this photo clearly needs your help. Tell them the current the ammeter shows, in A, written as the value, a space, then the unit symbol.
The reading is 3.9 A
